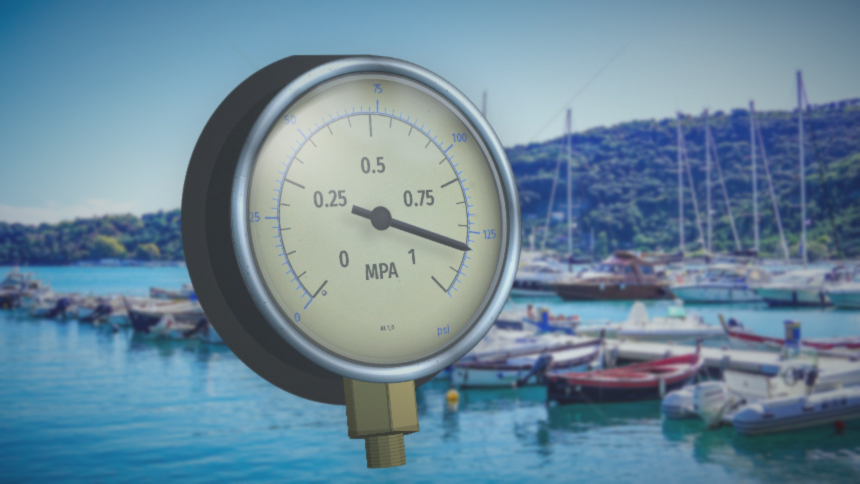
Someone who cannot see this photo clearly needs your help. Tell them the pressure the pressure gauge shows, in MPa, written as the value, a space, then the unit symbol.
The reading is 0.9 MPa
